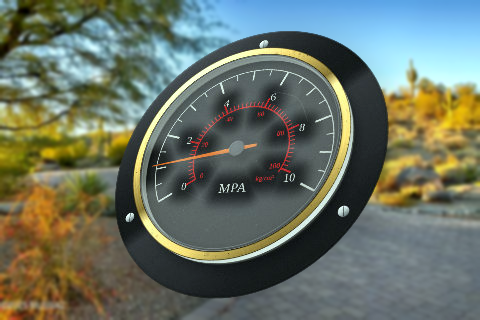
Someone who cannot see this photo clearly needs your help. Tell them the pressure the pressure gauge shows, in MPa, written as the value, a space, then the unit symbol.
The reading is 1 MPa
